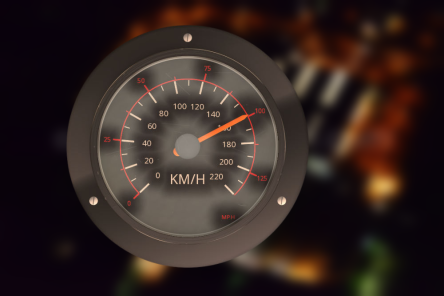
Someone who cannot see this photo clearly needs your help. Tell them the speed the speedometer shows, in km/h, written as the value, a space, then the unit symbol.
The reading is 160 km/h
